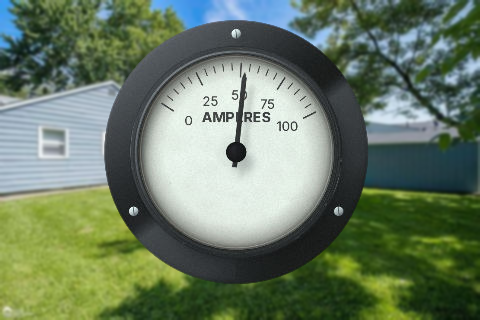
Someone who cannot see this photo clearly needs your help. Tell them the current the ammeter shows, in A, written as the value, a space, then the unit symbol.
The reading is 52.5 A
